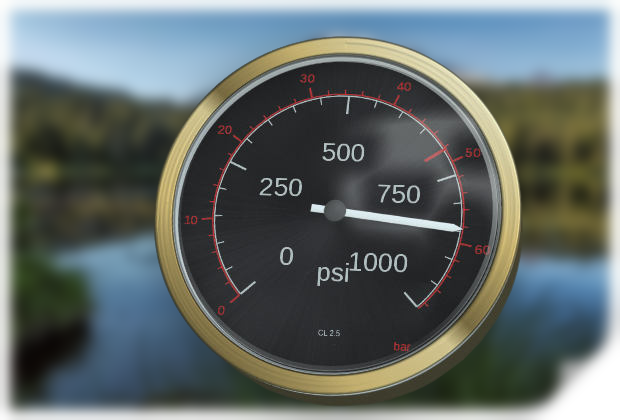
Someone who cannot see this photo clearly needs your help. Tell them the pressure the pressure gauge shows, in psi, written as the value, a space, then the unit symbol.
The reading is 850 psi
